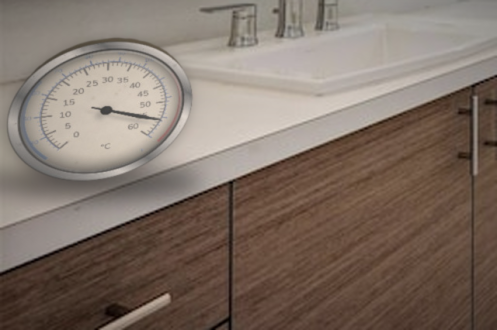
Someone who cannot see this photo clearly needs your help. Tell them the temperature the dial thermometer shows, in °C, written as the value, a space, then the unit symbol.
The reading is 55 °C
